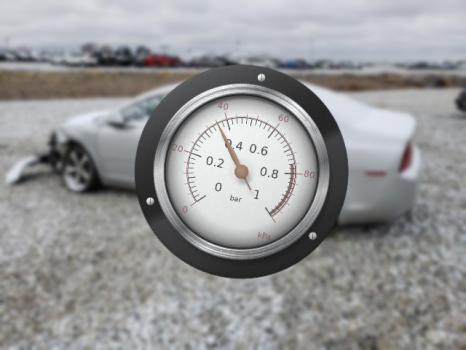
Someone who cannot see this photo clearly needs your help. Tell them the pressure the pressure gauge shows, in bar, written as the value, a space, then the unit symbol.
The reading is 0.36 bar
